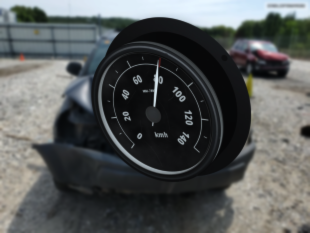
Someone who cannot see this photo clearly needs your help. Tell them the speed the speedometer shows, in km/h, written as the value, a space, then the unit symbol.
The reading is 80 km/h
